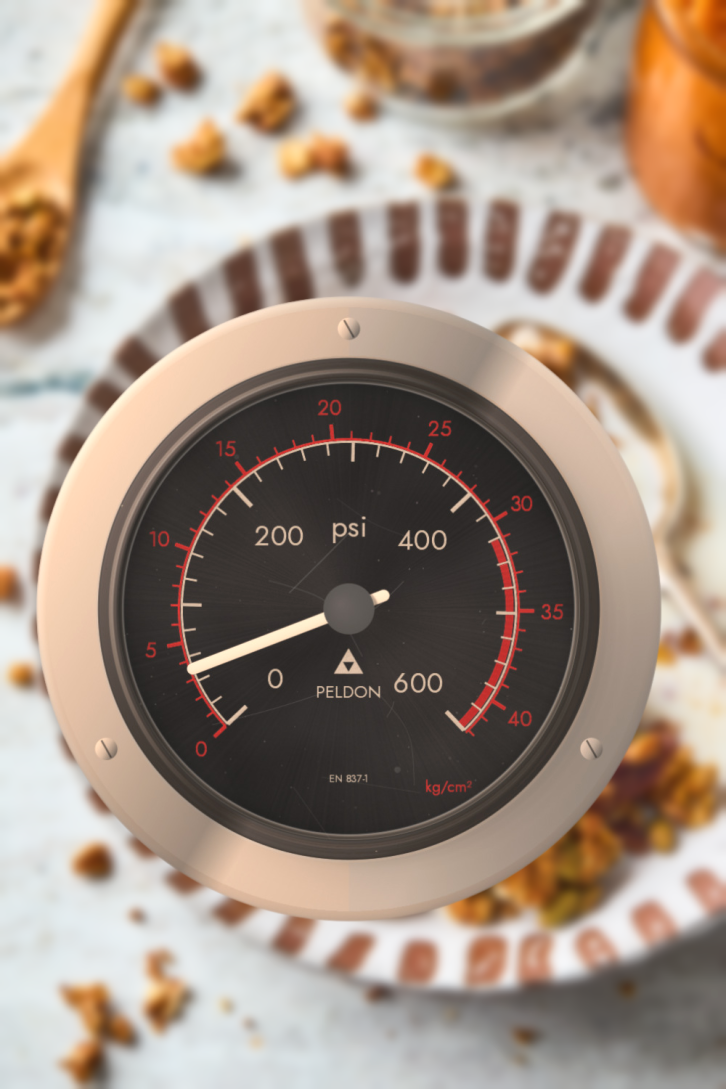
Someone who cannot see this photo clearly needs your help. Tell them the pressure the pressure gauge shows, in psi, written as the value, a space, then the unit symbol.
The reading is 50 psi
